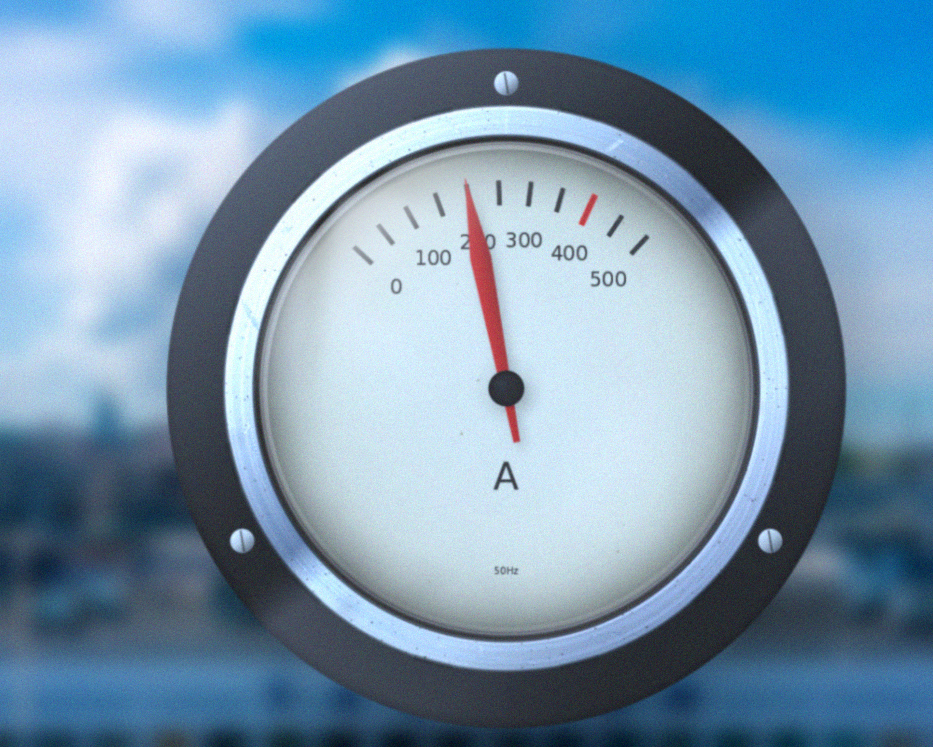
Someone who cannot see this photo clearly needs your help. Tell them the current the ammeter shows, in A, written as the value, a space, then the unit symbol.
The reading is 200 A
